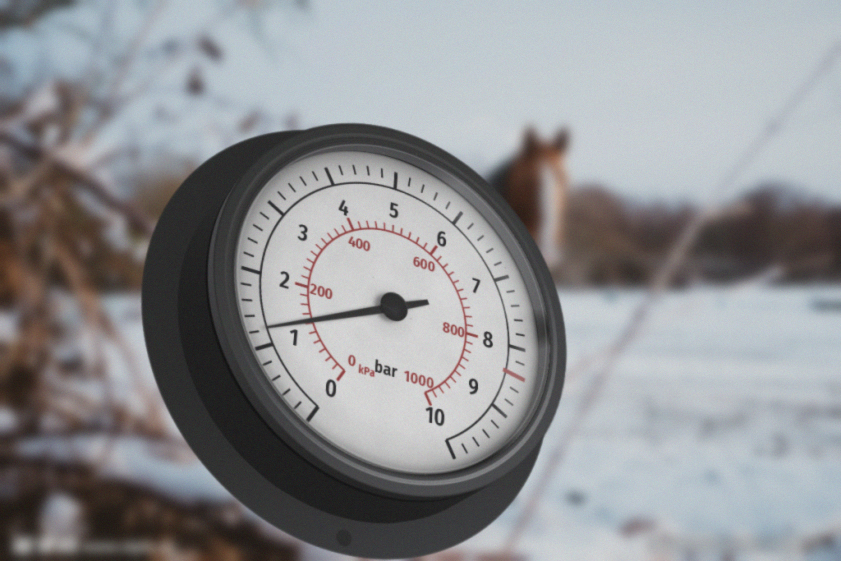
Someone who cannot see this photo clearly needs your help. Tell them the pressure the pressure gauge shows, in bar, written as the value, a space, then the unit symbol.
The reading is 1.2 bar
